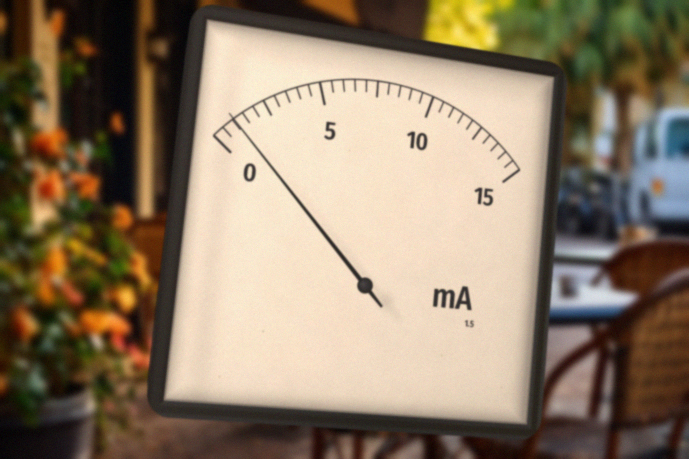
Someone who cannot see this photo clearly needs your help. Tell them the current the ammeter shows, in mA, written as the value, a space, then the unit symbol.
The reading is 1 mA
